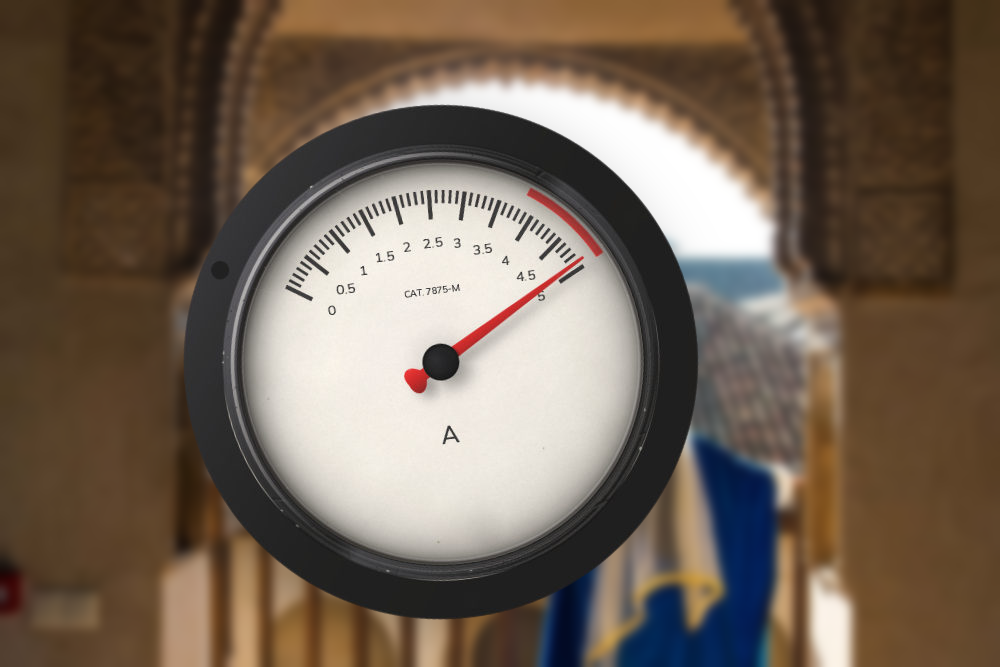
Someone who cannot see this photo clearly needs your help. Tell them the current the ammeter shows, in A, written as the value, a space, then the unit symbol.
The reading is 4.9 A
